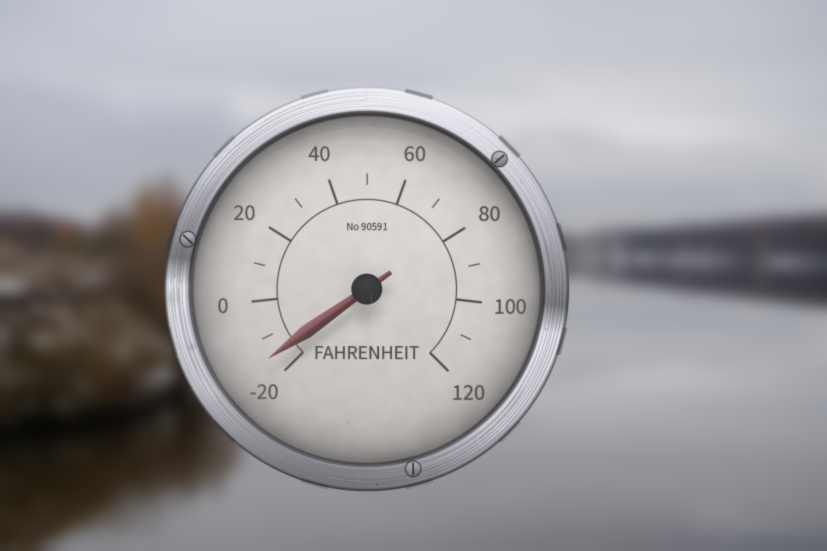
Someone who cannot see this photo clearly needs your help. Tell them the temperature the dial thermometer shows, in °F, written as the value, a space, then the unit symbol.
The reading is -15 °F
